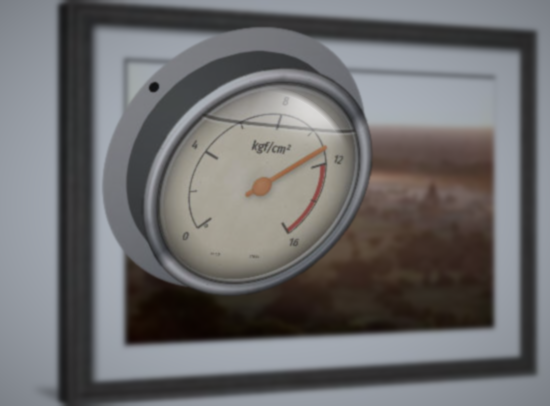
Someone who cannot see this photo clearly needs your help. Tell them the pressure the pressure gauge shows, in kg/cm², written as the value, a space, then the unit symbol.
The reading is 11 kg/cm²
